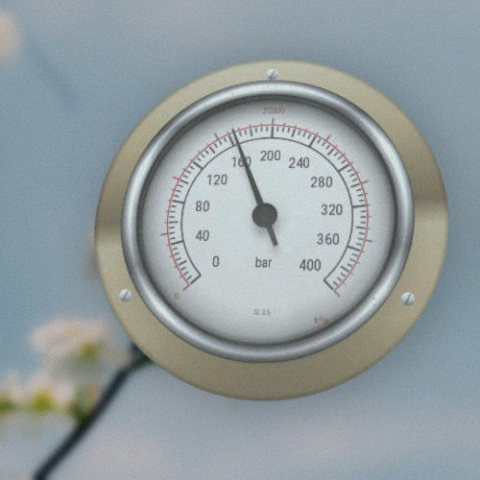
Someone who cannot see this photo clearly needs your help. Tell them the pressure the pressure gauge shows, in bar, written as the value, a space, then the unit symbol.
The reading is 165 bar
